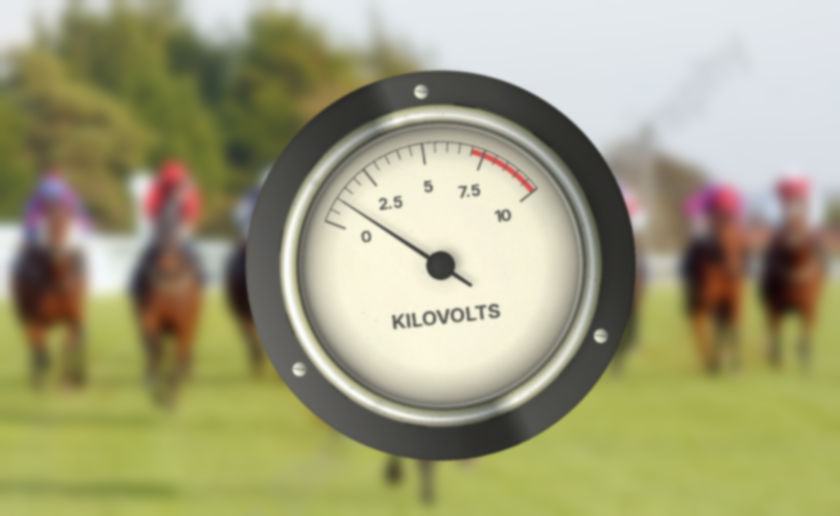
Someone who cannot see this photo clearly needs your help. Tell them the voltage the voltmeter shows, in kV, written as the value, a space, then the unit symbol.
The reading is 1 kV
